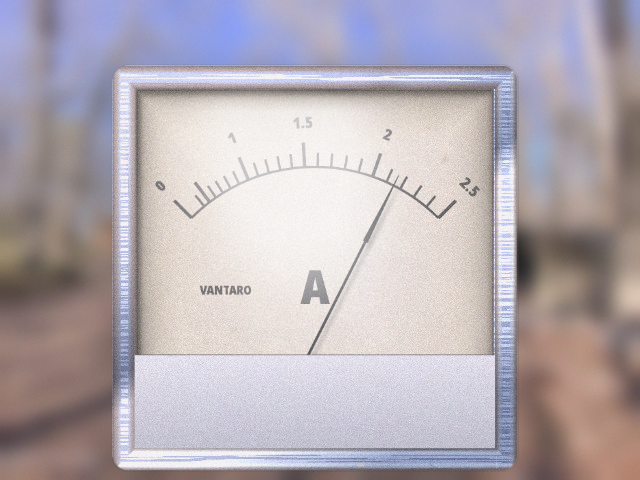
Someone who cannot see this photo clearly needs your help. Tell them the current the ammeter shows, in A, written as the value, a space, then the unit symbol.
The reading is 2.15 A
